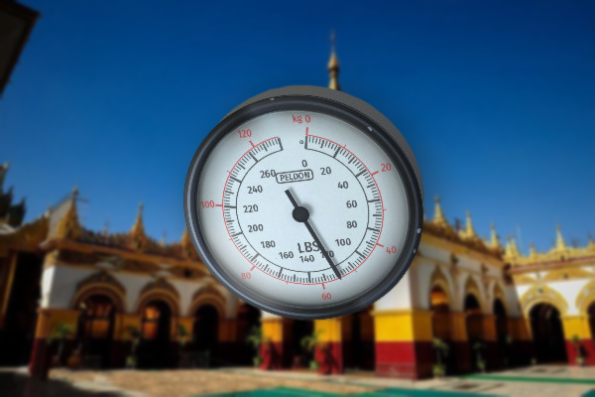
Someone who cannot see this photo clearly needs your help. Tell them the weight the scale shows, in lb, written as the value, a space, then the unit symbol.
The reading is 120 lb
